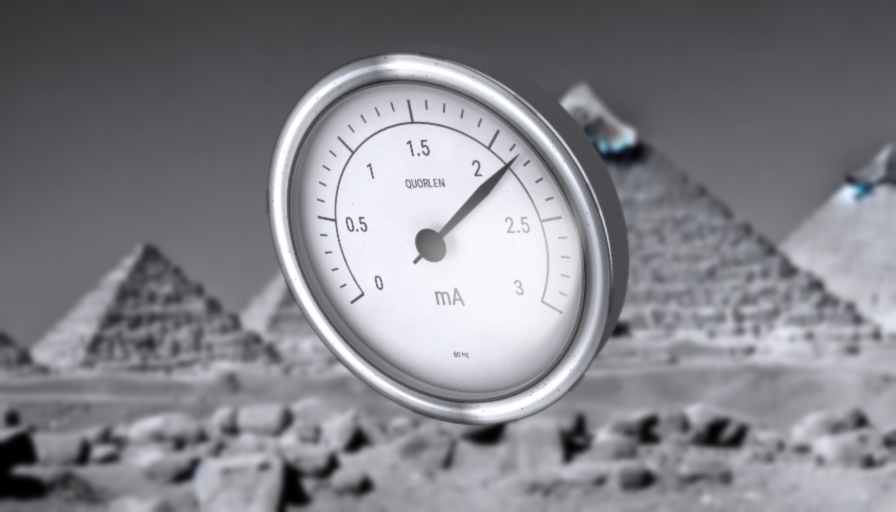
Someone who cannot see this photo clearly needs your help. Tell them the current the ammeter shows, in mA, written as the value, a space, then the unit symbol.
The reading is 2.15 mA
